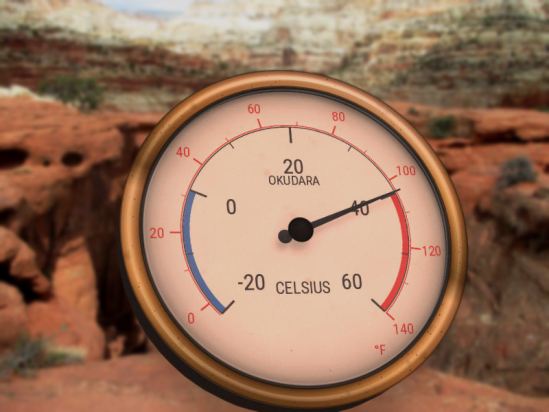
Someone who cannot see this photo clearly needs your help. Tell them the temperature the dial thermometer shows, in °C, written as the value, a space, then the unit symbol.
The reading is 40 °C
